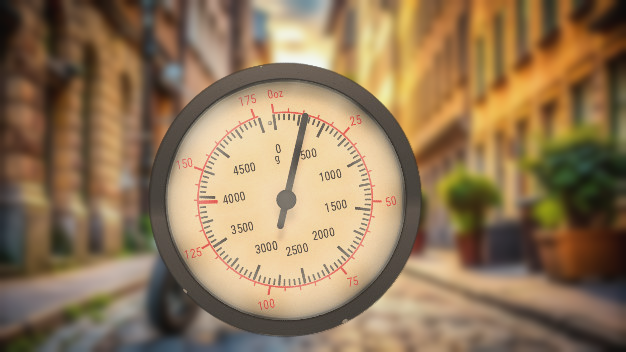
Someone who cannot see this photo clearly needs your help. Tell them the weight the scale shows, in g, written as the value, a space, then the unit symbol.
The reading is 300 g
